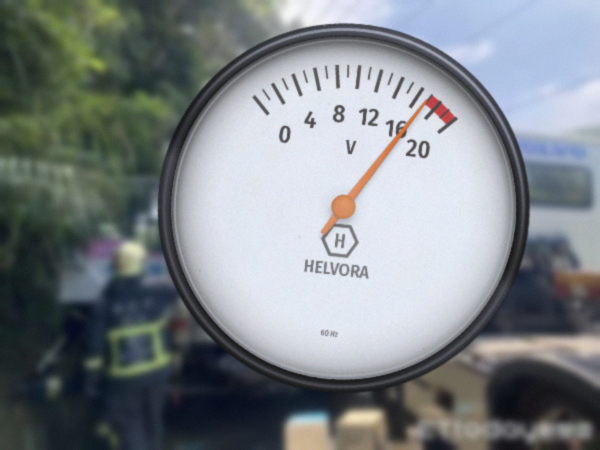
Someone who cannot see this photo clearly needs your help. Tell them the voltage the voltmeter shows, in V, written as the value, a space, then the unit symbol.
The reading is 17 V
